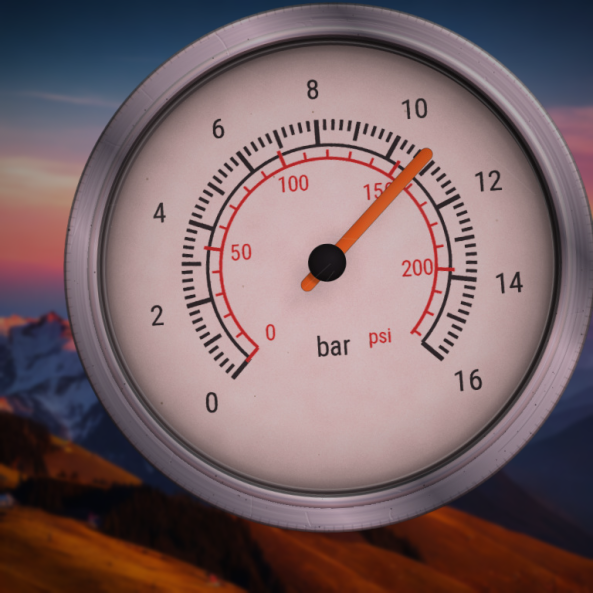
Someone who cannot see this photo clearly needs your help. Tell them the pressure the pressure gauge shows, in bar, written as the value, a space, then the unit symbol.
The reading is 10.8 bar
